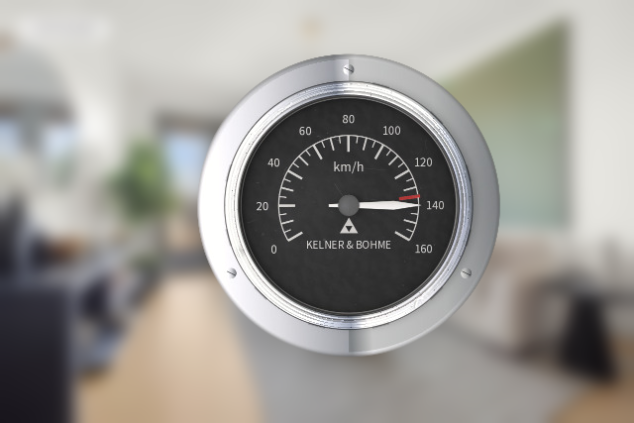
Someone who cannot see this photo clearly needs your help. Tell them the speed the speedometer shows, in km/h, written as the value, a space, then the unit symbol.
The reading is 140 km/h
